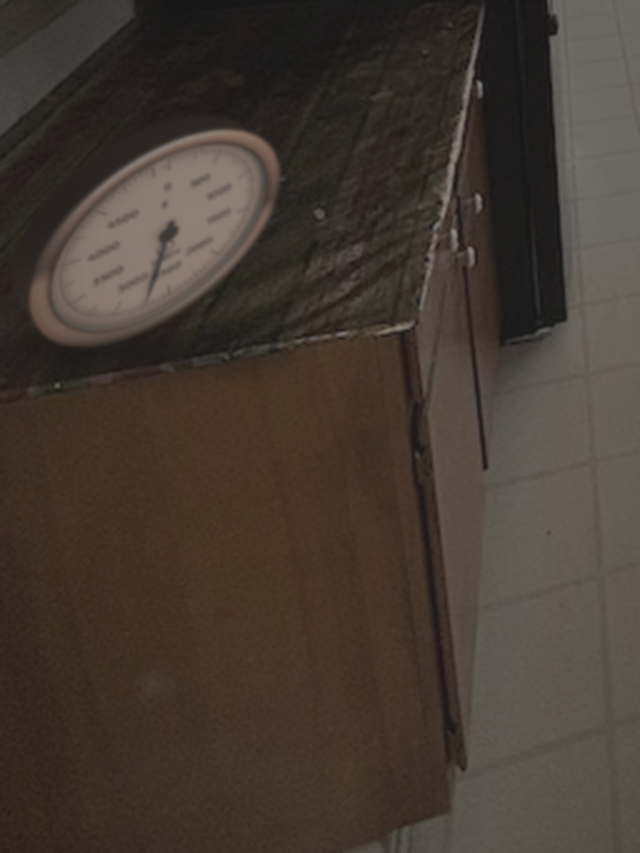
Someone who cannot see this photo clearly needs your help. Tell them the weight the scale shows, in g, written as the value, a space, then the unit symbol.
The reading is 2750 g
